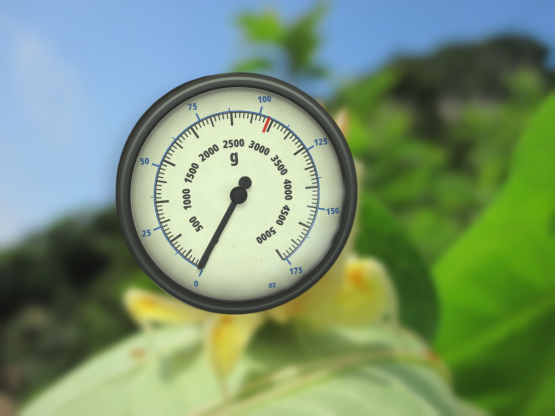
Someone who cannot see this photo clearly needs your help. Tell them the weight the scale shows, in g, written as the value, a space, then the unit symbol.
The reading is 50 g
